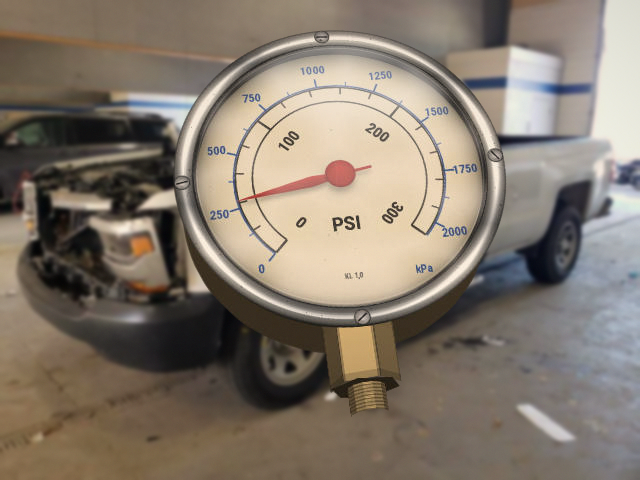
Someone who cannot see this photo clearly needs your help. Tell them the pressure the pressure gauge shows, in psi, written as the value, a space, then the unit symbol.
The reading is 40 psi
